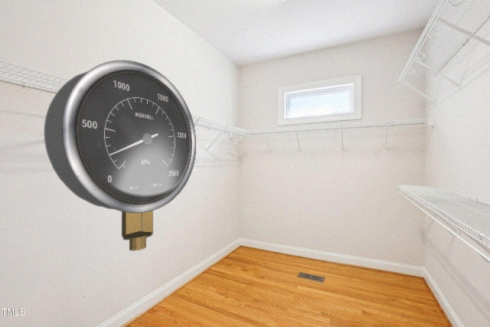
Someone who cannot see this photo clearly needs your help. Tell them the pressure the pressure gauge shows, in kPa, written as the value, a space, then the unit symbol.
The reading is 200 kPa
